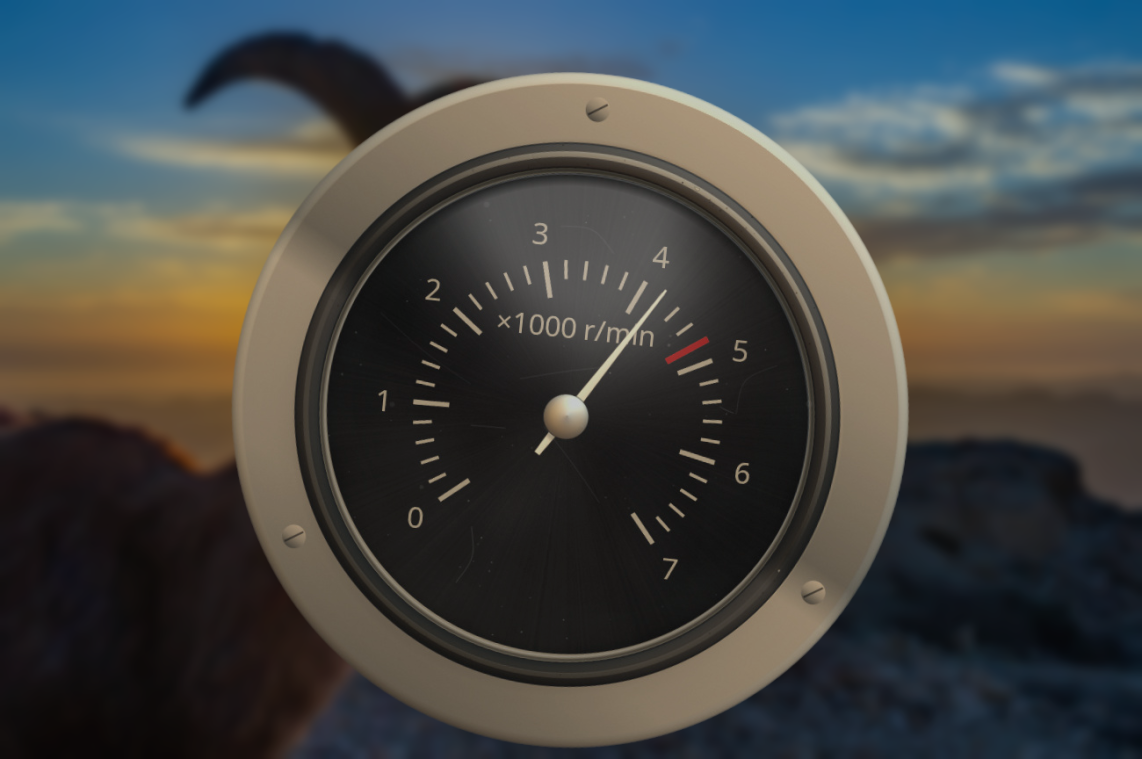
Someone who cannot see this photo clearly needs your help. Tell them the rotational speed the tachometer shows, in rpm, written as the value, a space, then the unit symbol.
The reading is 4200 rpm
